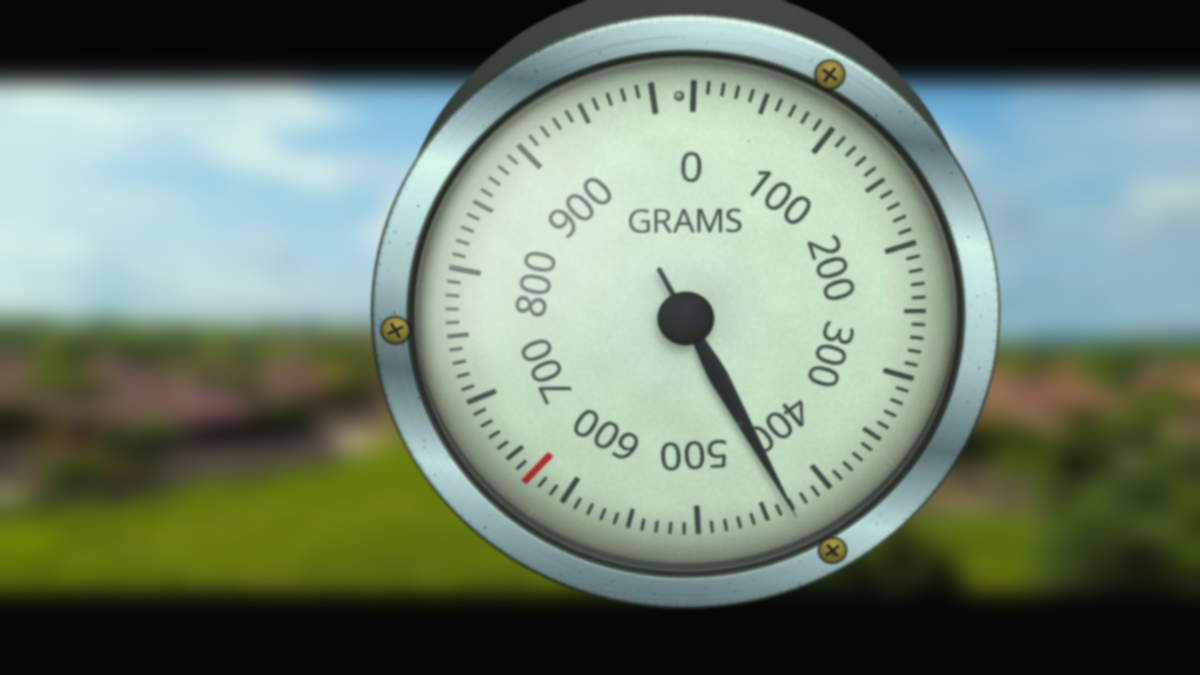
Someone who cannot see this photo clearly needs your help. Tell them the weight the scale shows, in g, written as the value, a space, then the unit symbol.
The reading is 430 g
